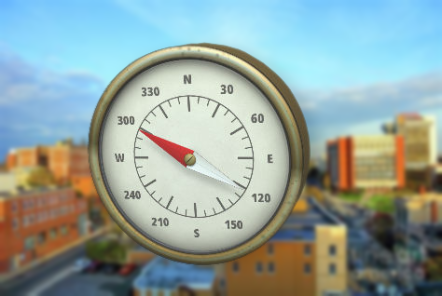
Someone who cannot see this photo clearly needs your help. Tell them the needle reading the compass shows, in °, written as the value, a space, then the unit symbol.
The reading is 300 °
